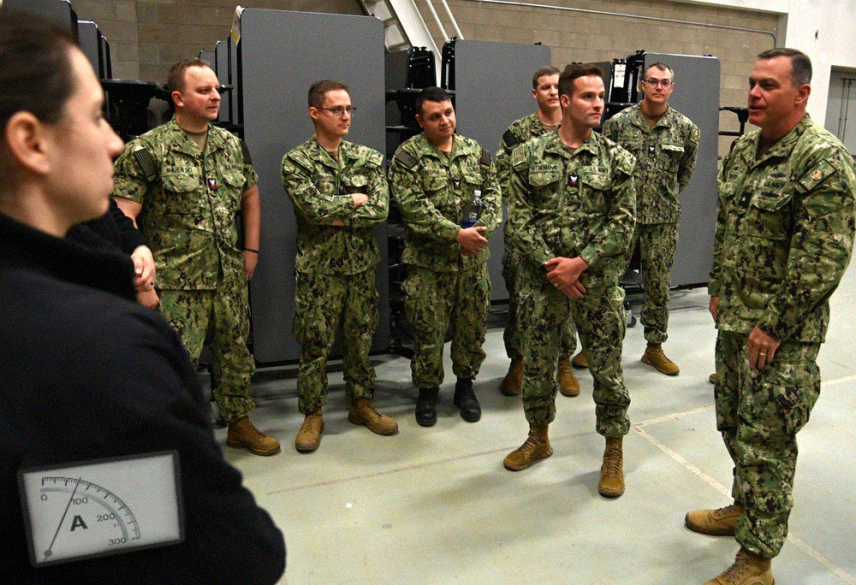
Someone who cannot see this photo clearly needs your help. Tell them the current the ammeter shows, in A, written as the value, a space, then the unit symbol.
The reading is 75 A
